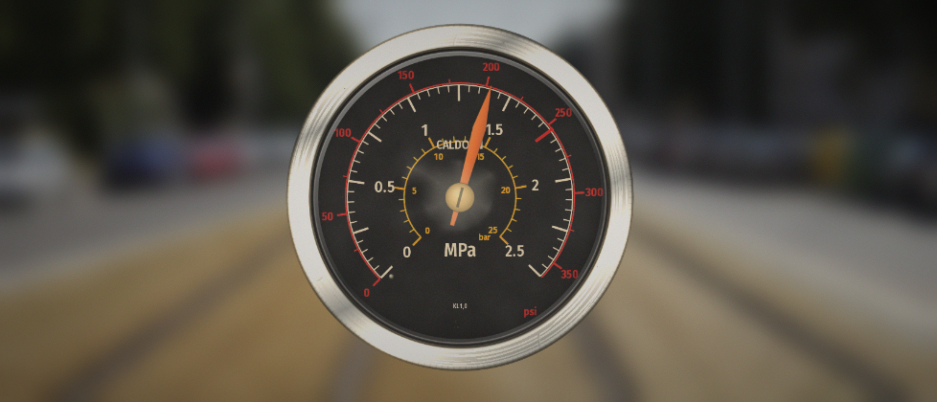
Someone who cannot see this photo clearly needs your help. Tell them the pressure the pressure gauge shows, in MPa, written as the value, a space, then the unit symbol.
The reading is 1.4 MPa
